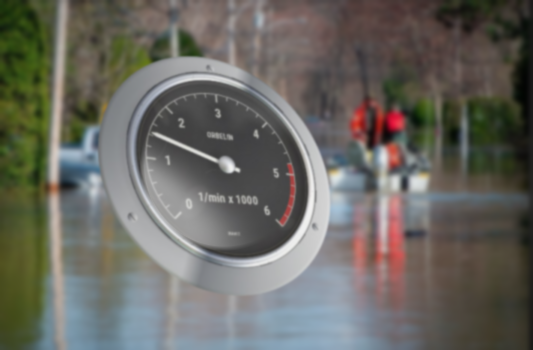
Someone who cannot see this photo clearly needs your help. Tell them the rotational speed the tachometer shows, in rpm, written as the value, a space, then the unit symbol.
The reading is 1400 rpm
